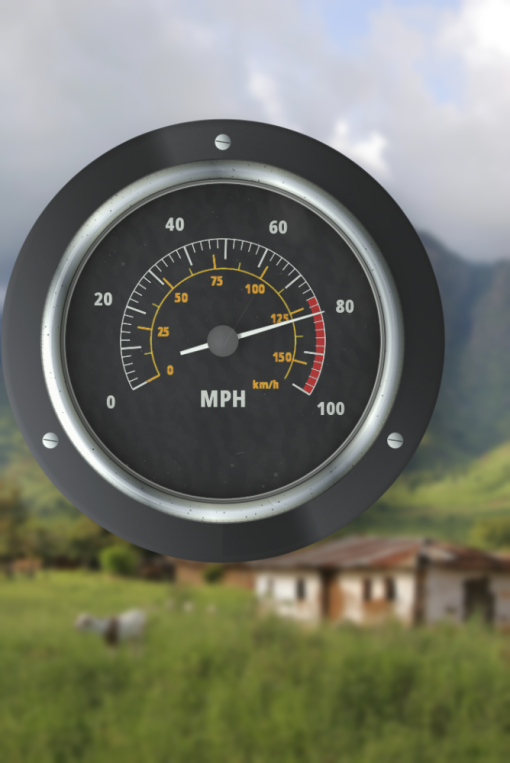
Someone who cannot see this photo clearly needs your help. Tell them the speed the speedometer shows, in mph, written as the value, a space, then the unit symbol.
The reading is 80 mph
